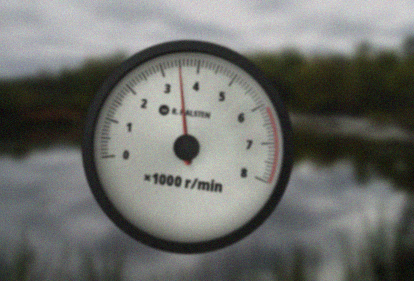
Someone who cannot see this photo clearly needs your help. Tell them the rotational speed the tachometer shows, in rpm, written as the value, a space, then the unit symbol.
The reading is 3500 rpm
